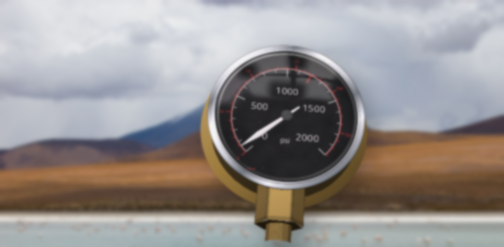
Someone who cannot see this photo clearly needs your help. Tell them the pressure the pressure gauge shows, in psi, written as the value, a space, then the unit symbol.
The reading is 50 psi
